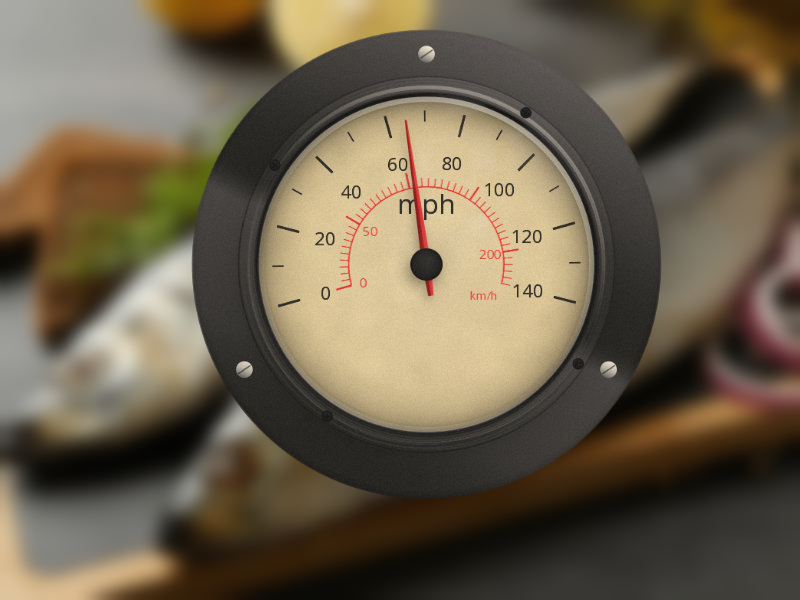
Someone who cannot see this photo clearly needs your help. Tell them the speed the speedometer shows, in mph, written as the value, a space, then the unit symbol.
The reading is 65 mph
